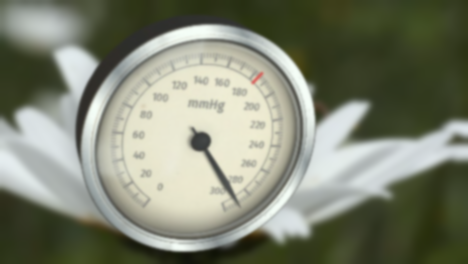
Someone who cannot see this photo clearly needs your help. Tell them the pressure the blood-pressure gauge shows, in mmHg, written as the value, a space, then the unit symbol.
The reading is 290 mmHg
